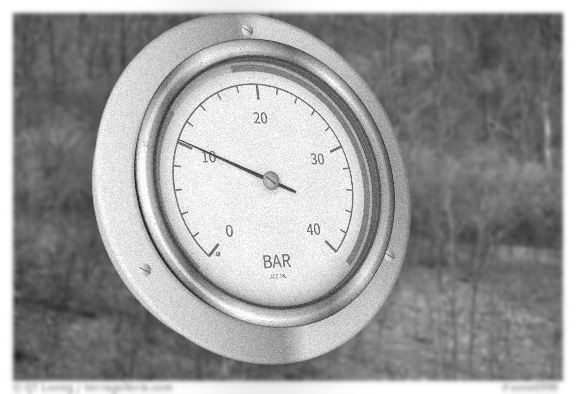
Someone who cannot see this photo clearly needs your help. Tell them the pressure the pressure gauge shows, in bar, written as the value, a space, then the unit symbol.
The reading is 10 bar
